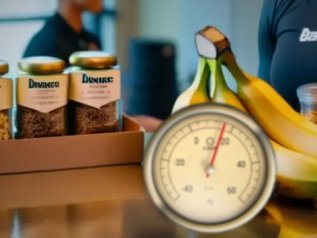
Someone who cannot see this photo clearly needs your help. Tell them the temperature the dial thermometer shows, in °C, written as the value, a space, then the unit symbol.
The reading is 16 °C
